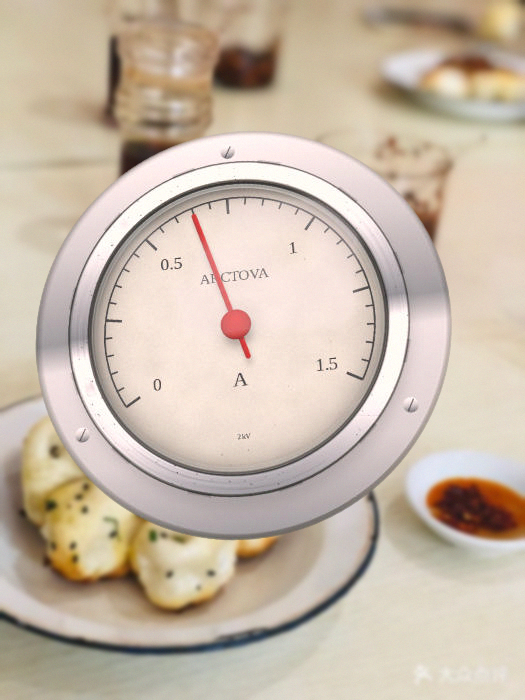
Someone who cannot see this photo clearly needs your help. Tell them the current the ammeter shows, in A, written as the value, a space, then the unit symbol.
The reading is 0.65 A
